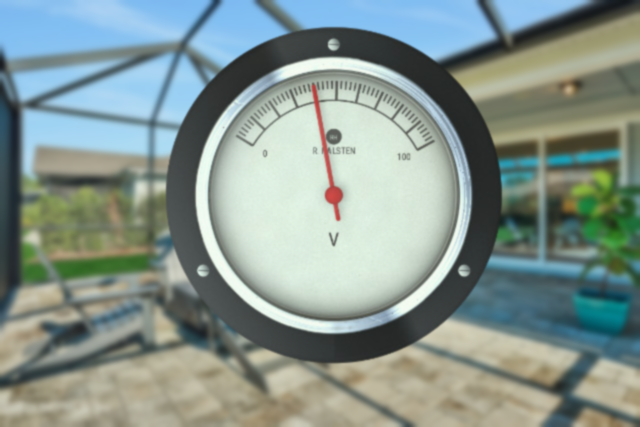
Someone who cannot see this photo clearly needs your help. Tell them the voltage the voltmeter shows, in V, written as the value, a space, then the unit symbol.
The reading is 40 V
